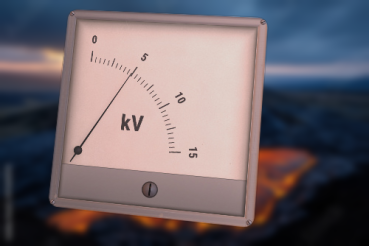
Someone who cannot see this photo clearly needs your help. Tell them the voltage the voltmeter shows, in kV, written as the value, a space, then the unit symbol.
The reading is 5 kV
